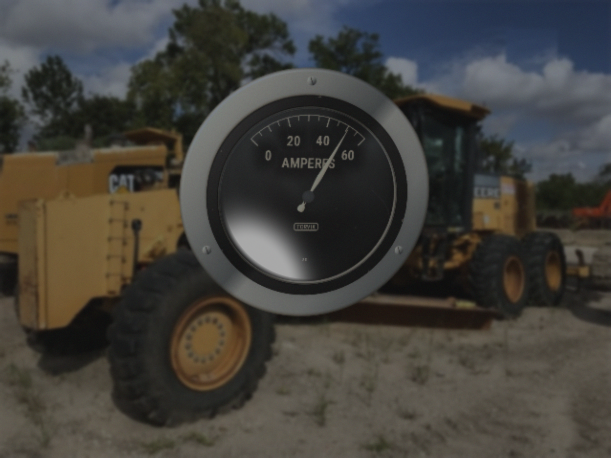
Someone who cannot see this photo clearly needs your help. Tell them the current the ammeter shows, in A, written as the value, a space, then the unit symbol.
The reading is 50 A
